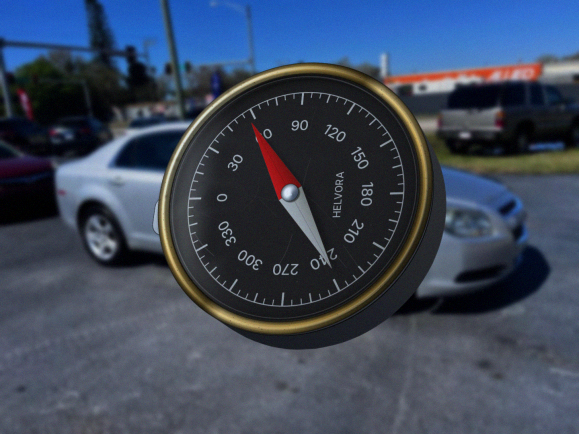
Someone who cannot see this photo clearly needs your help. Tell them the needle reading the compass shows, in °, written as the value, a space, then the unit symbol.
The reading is 57.5 °
